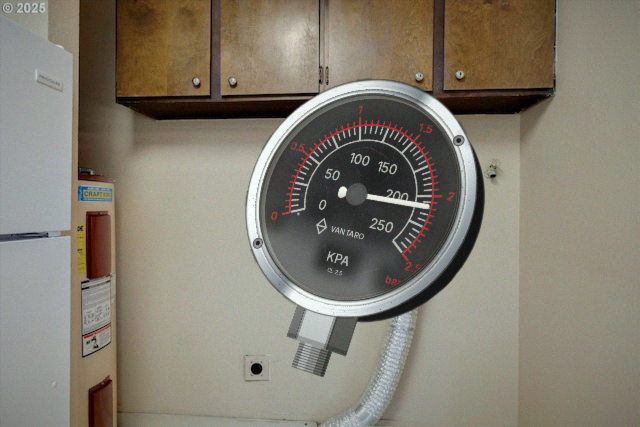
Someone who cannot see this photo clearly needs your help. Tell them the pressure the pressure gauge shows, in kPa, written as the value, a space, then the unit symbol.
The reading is 210 kPa
